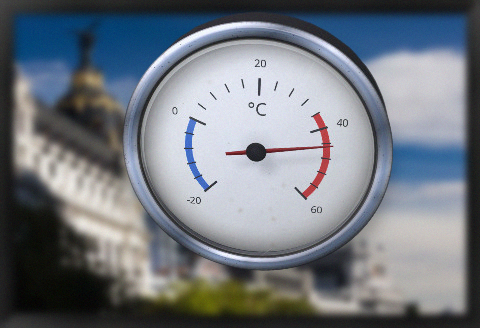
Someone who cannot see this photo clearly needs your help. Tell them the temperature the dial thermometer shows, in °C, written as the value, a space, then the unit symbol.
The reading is 44 °C
